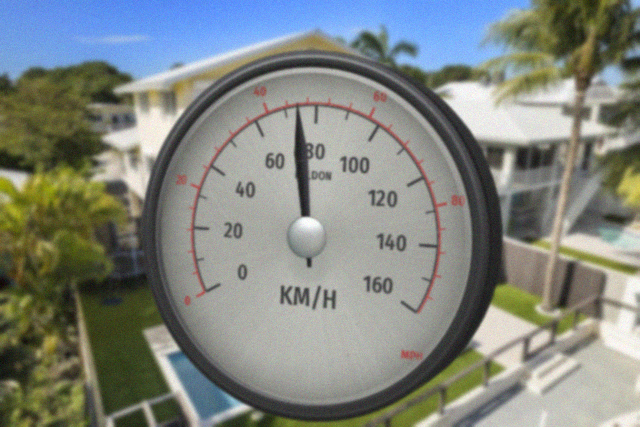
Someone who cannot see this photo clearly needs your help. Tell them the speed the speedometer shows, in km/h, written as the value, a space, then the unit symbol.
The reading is 75 km/h
